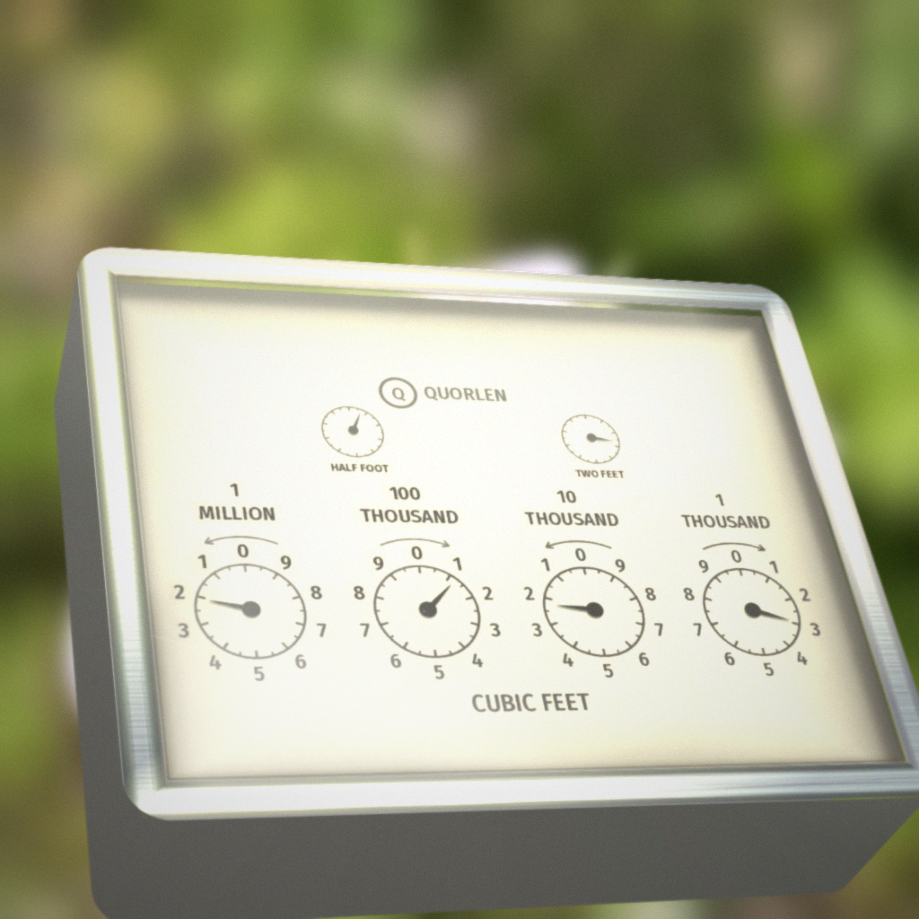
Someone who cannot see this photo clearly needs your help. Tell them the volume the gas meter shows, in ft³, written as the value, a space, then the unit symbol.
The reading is 212300 ft³
